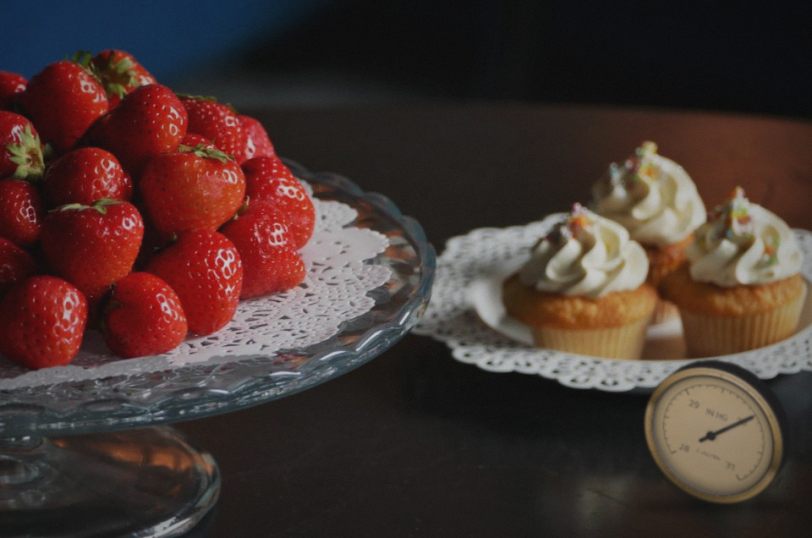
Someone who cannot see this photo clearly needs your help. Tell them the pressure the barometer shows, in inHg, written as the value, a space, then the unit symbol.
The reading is 30 inHg
